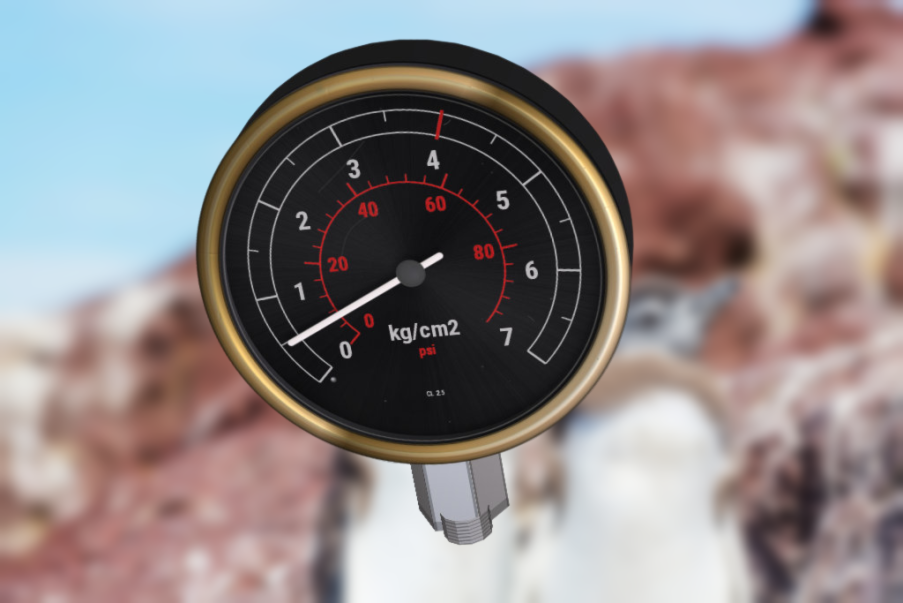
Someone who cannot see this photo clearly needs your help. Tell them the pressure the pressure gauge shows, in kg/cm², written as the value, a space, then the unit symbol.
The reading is 0.5 kg/cm²
